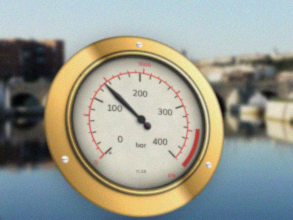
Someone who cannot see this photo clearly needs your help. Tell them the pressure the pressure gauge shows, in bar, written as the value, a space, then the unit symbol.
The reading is 130 bar
